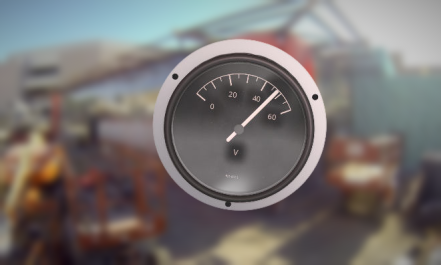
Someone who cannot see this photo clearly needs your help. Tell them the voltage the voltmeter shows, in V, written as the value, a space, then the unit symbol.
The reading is 47.5 V
